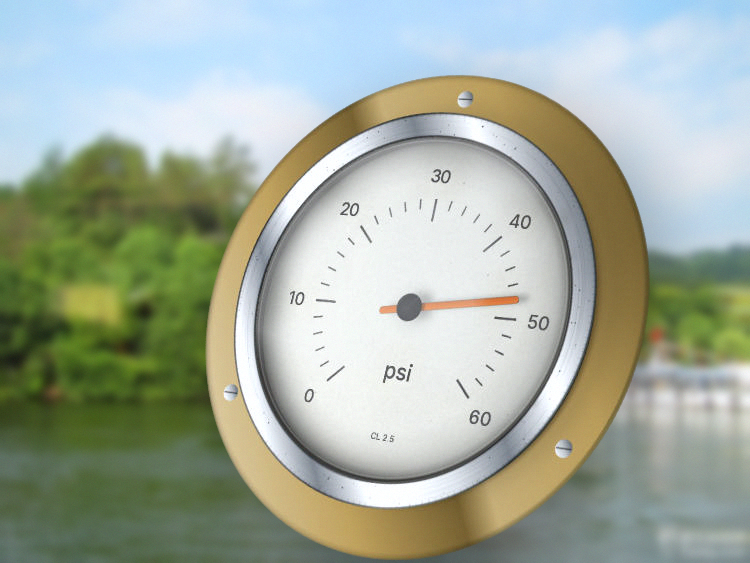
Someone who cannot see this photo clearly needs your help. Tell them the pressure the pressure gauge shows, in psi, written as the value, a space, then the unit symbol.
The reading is 48 psi
